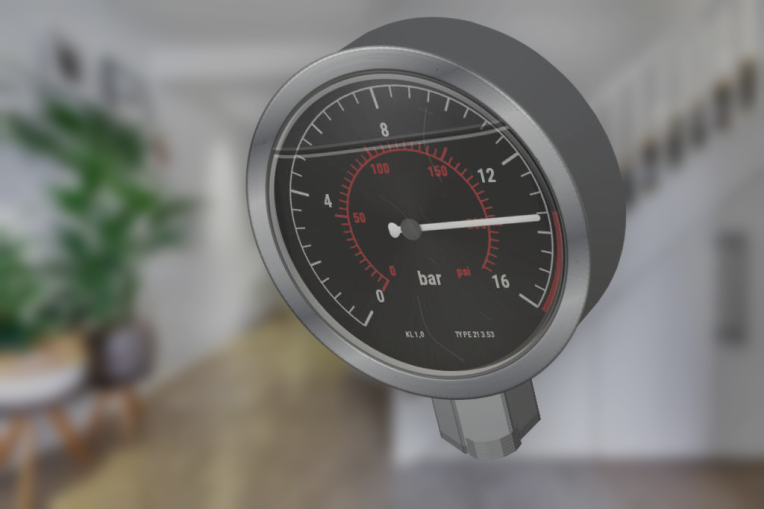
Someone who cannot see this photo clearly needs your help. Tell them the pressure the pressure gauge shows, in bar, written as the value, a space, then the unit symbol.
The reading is 13.5 bar
